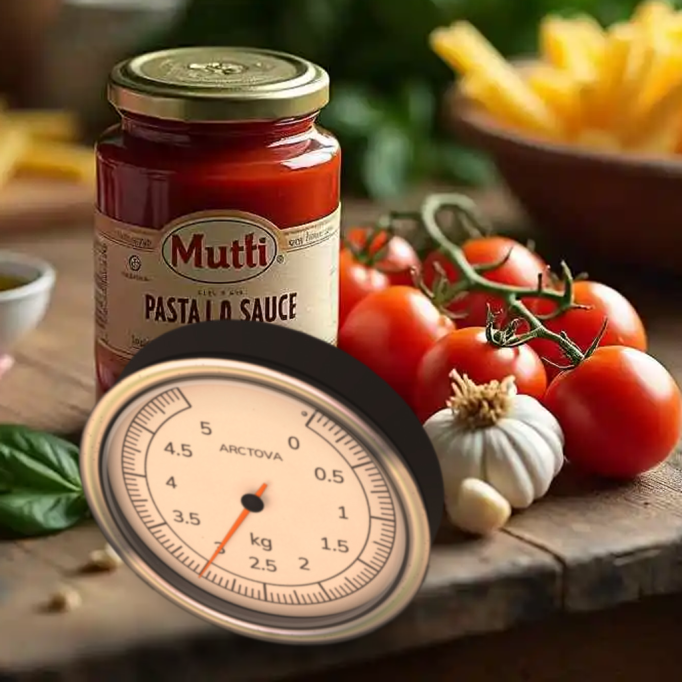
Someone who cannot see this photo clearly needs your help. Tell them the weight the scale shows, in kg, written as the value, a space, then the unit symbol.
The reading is 3 kg
